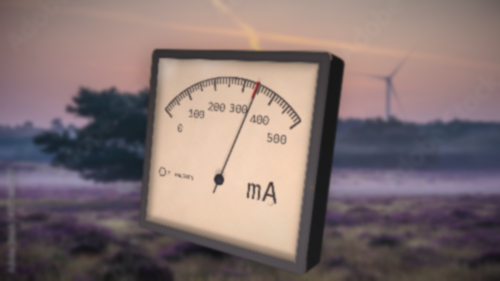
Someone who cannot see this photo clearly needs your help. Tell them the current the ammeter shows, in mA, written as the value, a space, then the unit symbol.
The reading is 350 mA
